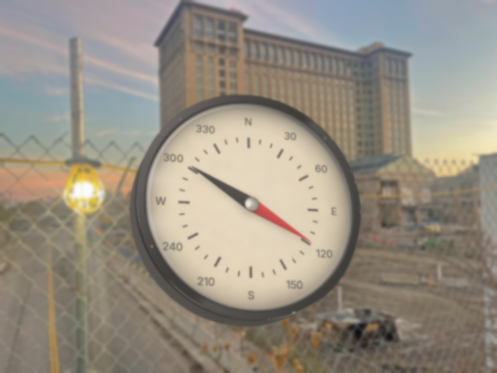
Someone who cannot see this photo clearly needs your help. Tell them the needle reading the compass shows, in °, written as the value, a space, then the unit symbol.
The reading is 120 °
